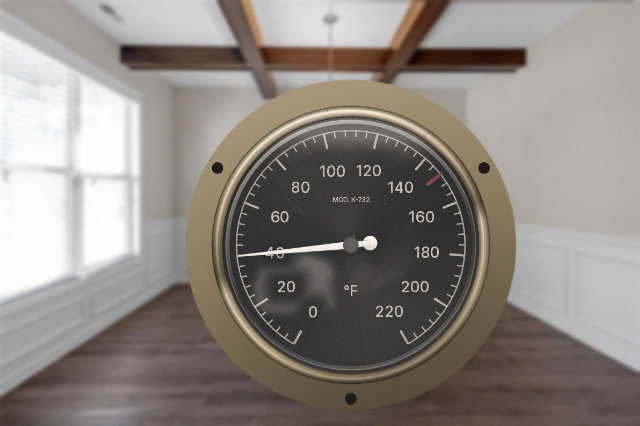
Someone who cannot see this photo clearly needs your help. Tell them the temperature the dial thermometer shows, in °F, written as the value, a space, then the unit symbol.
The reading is 40 °F
